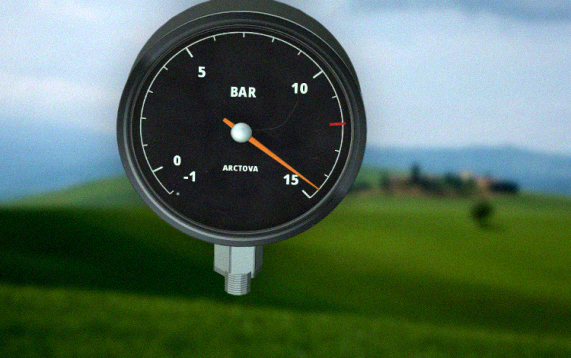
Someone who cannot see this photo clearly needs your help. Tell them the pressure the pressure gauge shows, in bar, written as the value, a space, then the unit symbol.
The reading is 14.5 bar
